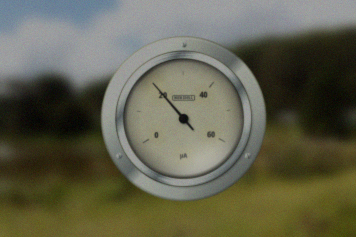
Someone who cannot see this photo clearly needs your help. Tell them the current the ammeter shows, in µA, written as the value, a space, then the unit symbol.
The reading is 20 µA
